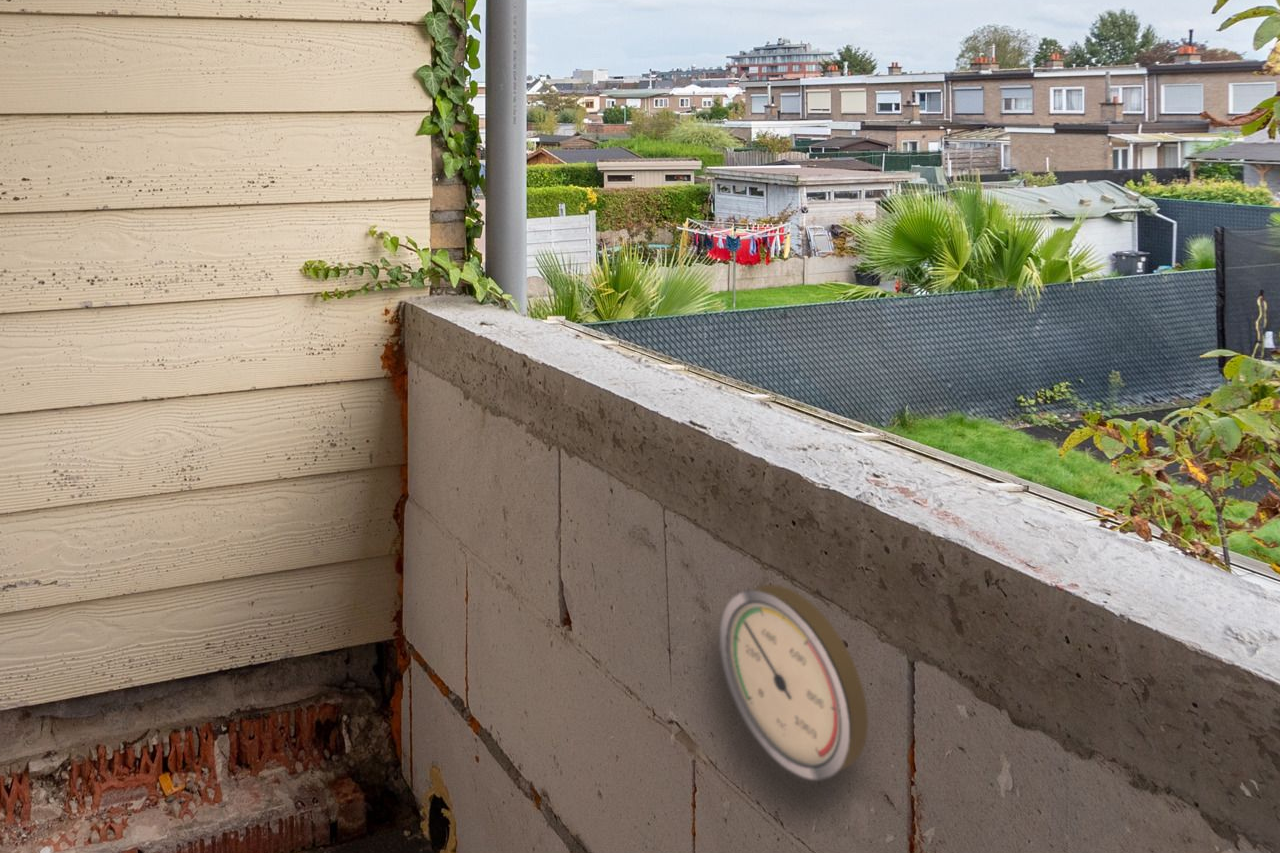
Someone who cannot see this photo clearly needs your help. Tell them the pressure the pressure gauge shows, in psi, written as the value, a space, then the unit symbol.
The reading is 300 psi
